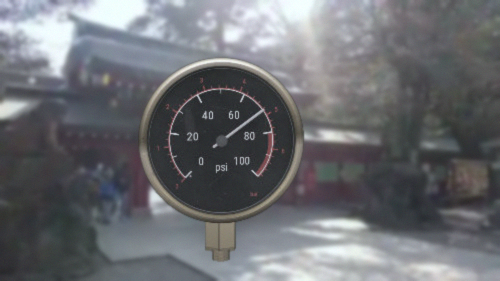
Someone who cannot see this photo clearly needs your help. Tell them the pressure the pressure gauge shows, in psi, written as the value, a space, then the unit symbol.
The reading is 70 psi
